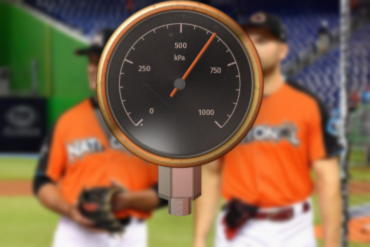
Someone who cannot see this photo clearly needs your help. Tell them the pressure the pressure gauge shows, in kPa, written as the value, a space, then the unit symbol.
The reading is 625 kPa
